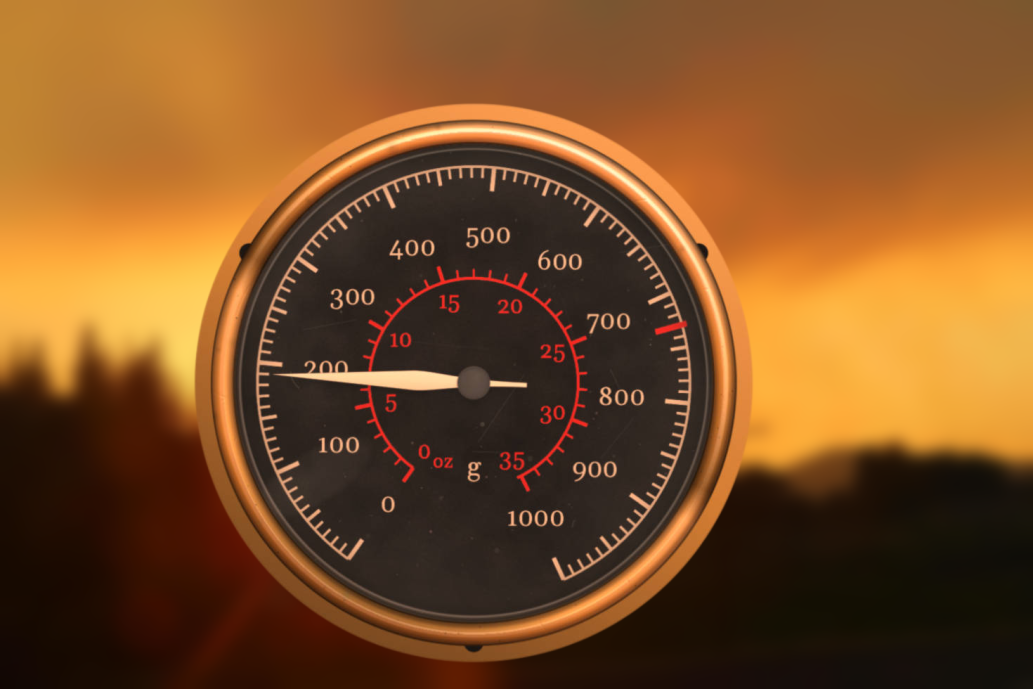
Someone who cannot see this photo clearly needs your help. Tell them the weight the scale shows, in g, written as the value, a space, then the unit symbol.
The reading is 190 g
